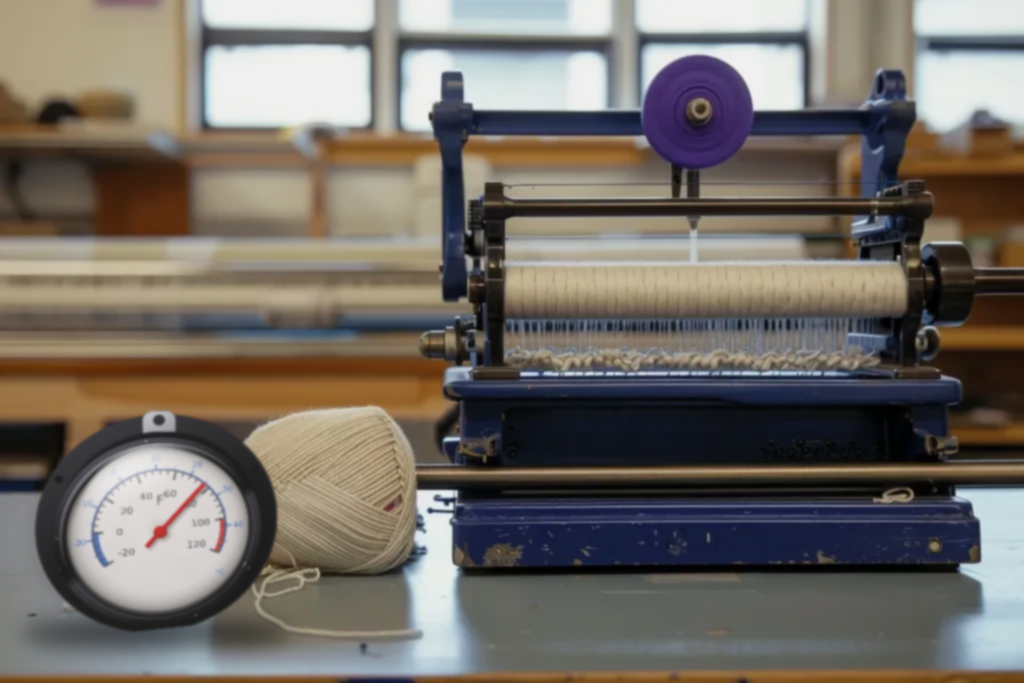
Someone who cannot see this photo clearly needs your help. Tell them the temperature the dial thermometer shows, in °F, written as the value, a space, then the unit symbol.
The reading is 76 °F
